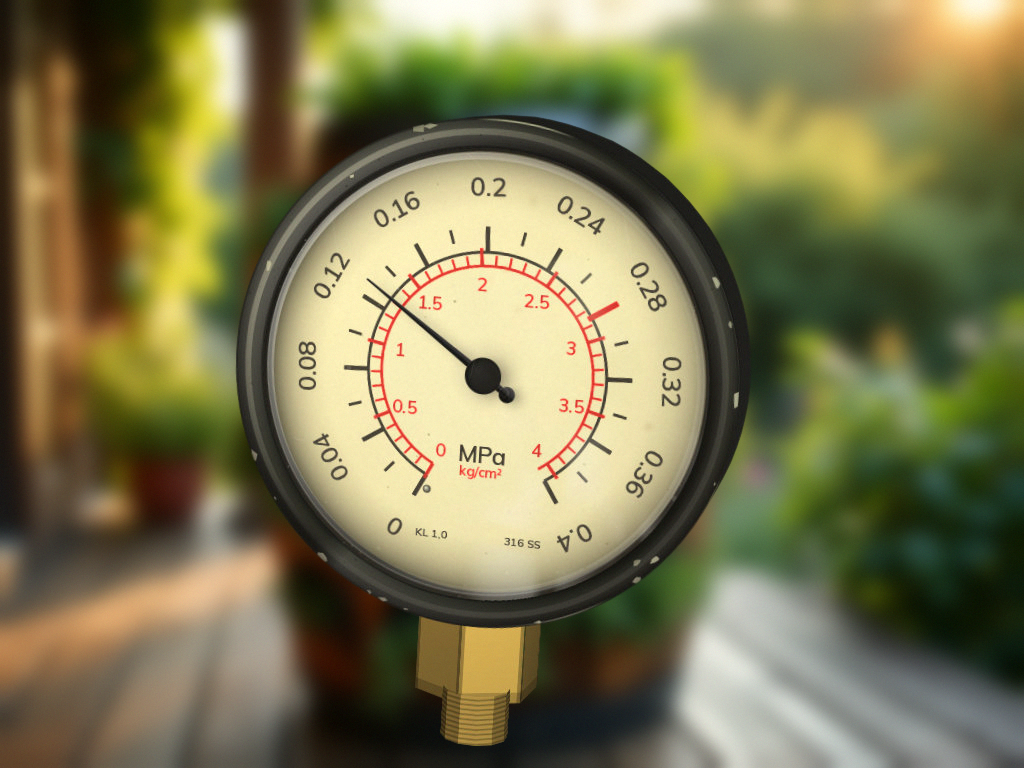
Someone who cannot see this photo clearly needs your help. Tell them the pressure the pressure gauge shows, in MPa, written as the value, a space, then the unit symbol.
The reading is 0.13 MPa
